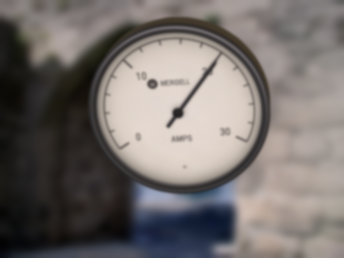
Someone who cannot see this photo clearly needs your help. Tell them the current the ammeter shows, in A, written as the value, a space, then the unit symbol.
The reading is 20 A
